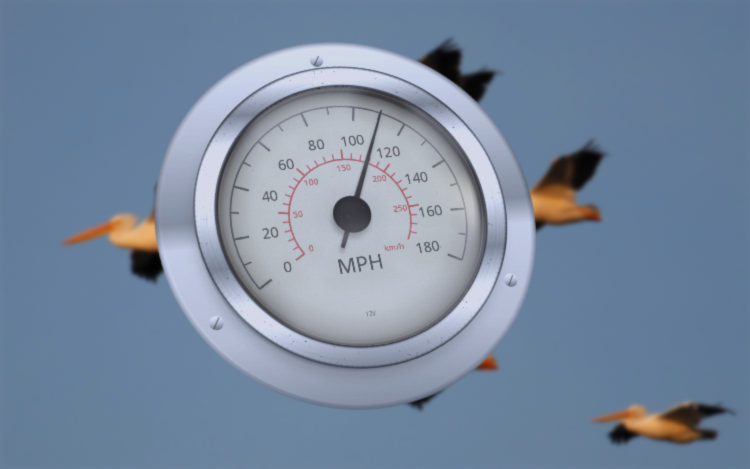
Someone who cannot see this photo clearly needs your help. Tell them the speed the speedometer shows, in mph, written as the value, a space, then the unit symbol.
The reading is 110 mph
